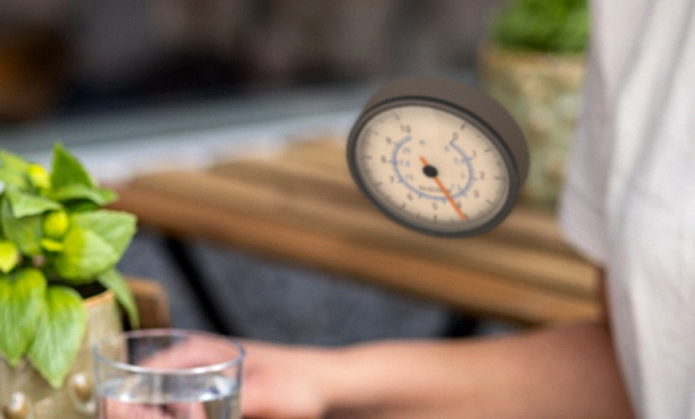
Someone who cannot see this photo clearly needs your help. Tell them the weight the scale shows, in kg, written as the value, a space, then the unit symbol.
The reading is 4 kg
